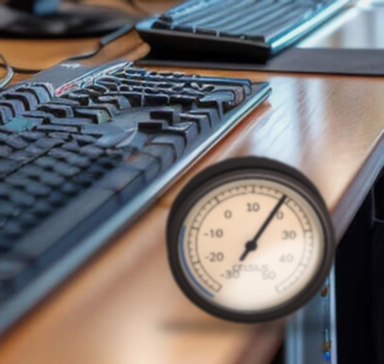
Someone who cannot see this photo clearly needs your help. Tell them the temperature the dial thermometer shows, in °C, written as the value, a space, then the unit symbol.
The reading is 18 °C
